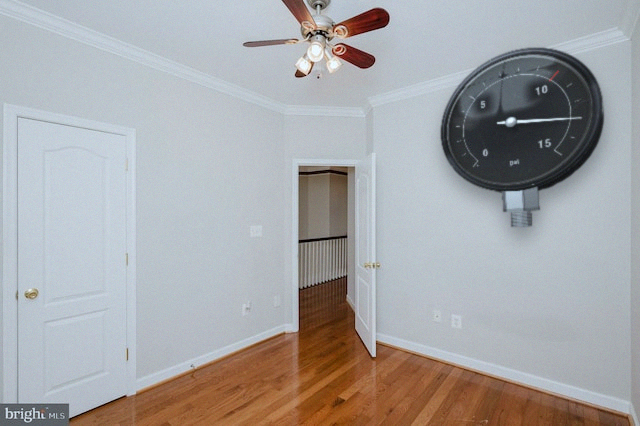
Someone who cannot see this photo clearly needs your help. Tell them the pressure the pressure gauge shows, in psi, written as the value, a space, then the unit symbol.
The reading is 13 psi
